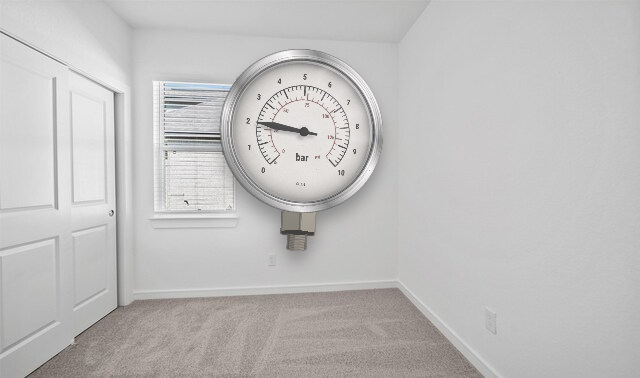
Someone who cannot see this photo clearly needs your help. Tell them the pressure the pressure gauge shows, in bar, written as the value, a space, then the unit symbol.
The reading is 2 bar
